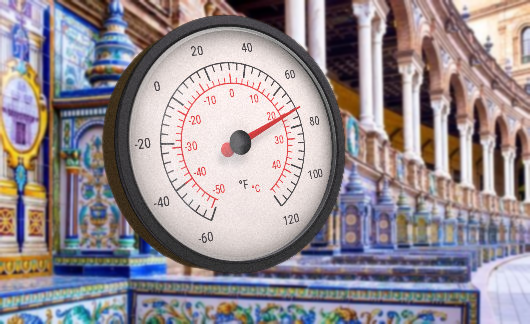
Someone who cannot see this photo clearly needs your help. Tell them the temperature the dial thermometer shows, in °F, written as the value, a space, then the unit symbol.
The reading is 72 °F
